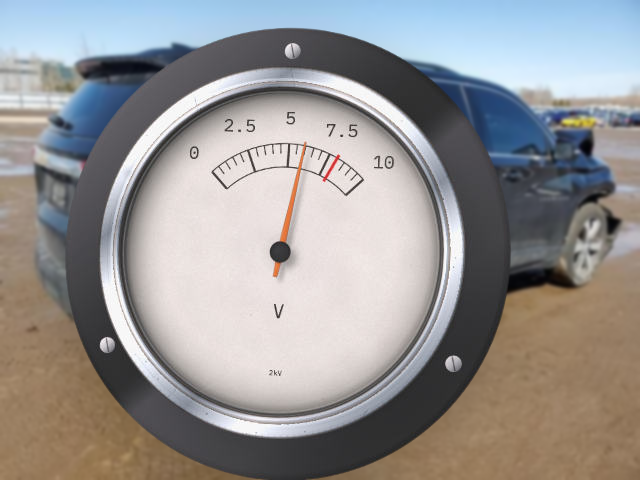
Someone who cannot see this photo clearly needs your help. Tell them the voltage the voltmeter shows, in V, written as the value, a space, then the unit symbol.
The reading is 6 V
